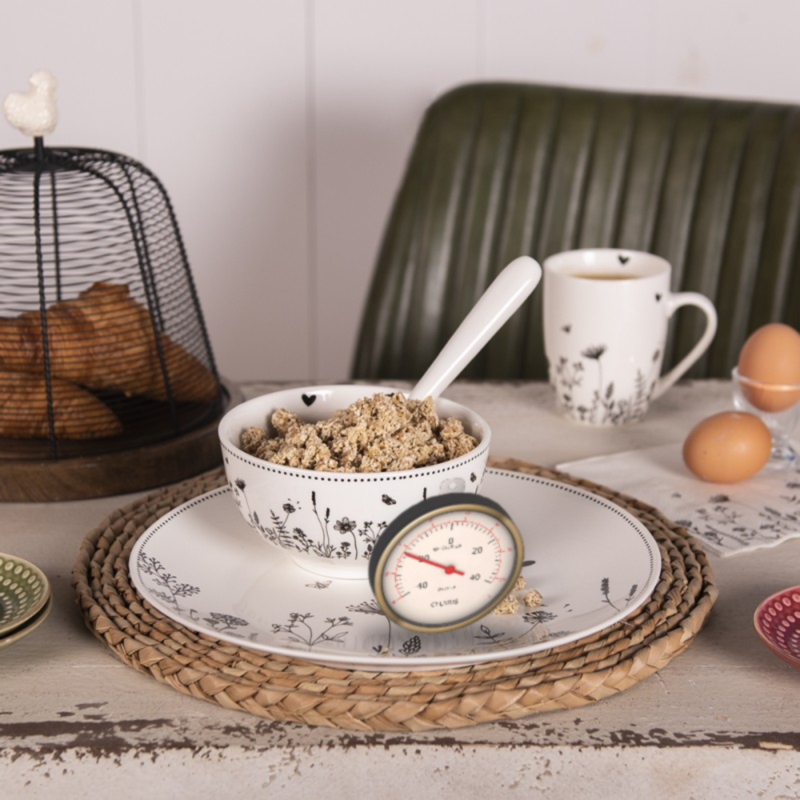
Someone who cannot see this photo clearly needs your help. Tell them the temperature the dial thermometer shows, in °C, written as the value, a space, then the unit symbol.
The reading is -20 °C
